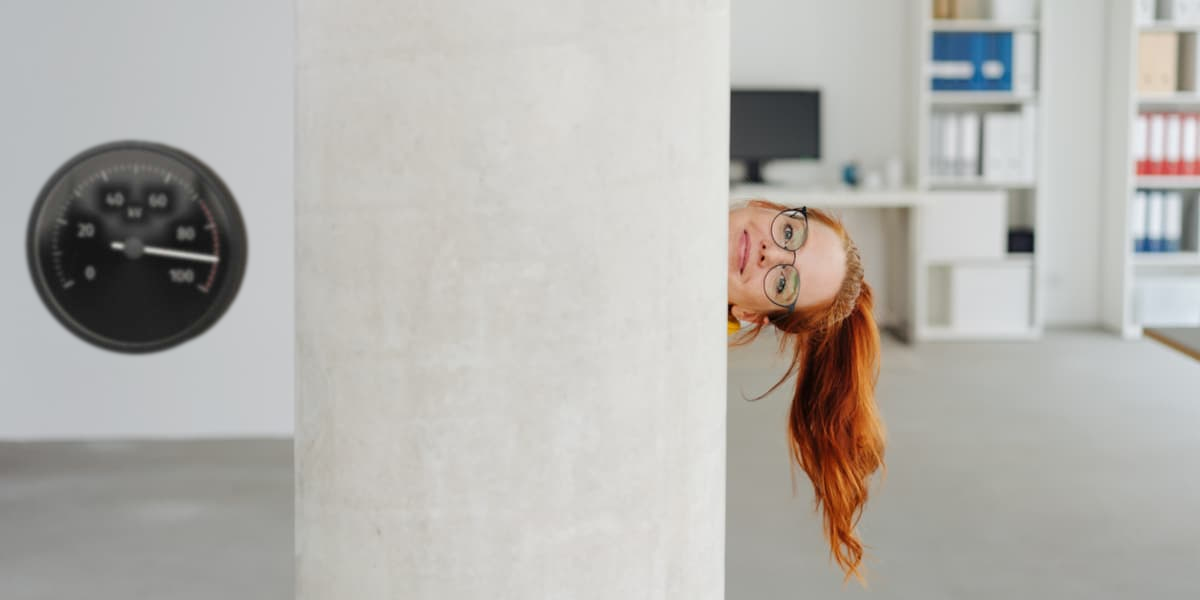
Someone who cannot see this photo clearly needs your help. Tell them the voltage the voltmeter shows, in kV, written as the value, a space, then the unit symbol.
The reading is 90 kV
